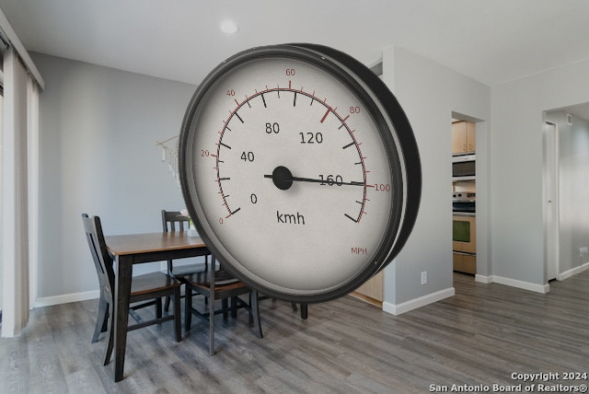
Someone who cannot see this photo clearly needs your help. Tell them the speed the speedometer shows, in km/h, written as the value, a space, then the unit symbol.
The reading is 160 km/h
